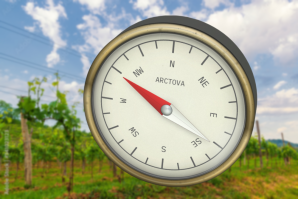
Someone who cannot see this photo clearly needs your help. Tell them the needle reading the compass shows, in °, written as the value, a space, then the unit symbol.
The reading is 300 °
